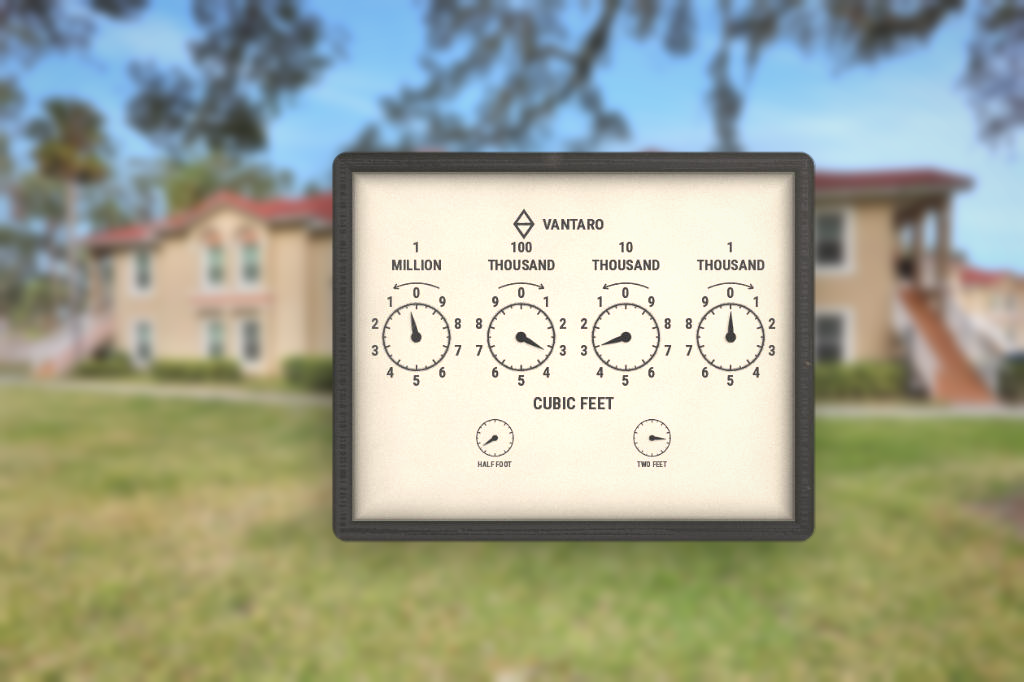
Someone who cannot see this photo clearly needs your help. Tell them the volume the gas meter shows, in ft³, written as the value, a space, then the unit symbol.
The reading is 33000 ft³
